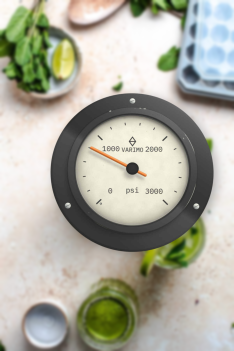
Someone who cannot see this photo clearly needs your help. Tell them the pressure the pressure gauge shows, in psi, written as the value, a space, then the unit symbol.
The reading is 800 psi
